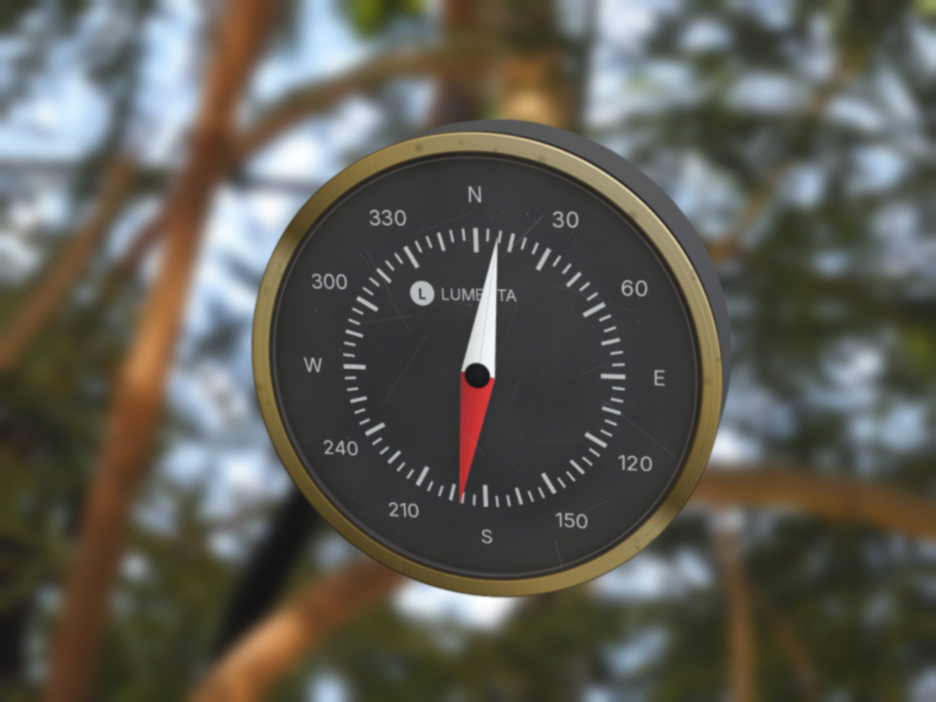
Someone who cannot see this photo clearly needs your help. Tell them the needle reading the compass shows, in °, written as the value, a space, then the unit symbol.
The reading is 190 °
